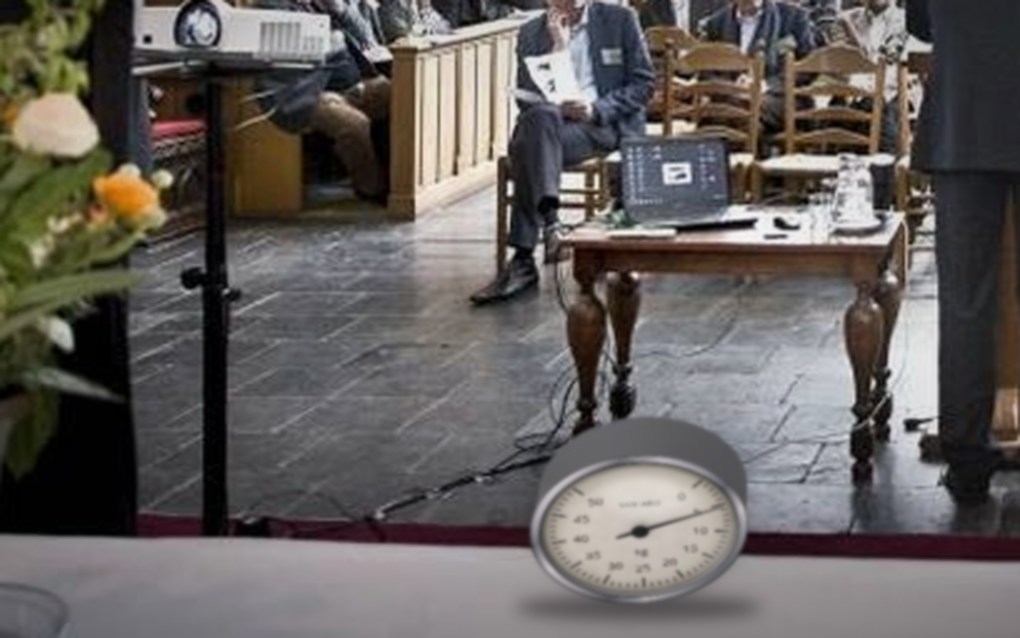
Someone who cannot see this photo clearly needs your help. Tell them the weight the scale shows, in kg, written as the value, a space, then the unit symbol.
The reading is 5 kg
